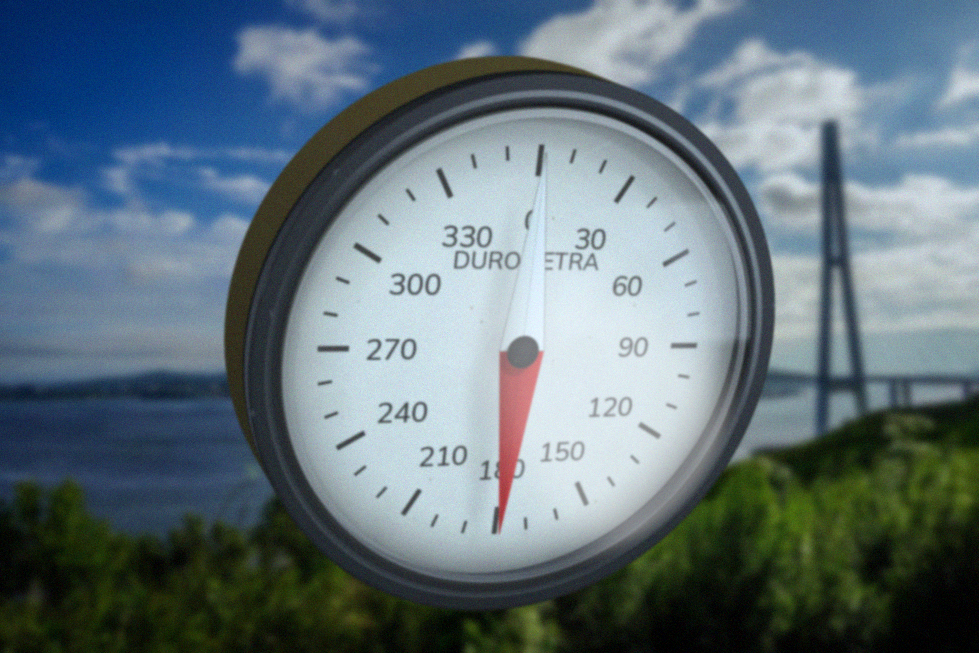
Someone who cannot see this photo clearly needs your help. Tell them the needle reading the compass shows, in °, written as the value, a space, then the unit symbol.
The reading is 180 °
